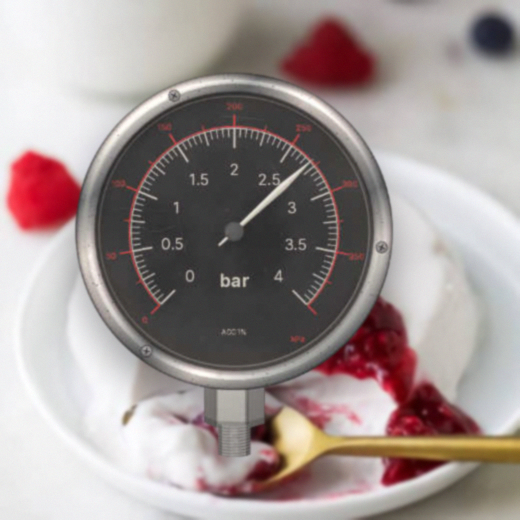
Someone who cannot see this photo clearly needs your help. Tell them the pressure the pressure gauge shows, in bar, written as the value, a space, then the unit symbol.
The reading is 2.7 bar
